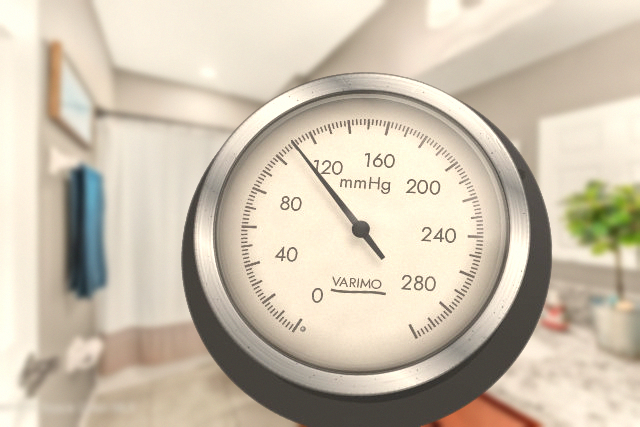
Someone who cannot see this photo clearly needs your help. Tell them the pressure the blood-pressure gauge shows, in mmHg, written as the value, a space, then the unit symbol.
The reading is 110 mmHg
